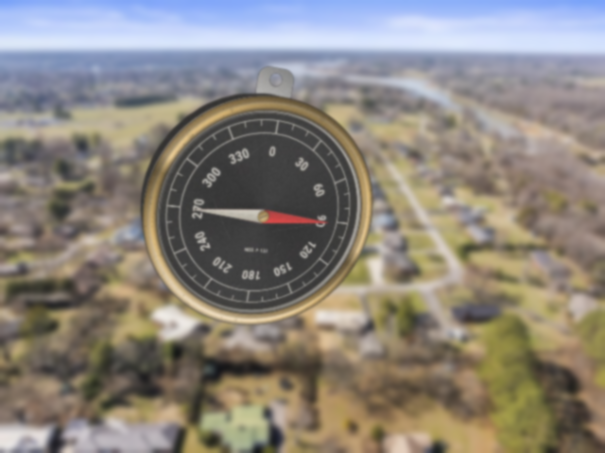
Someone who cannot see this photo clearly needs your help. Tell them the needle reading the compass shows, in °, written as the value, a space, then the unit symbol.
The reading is 90 °
